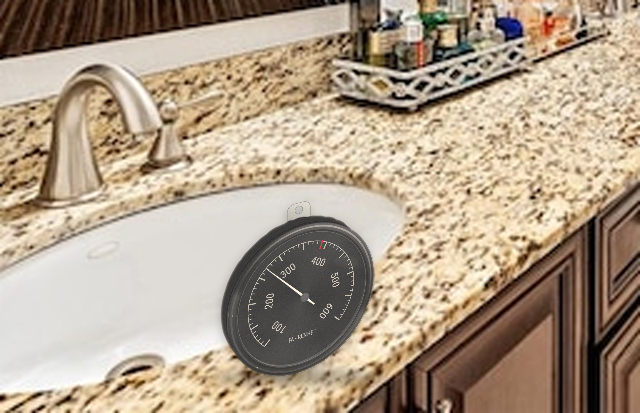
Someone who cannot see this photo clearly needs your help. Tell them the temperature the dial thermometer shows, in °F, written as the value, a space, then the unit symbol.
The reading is 270 °F
